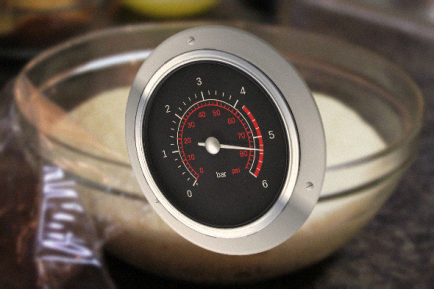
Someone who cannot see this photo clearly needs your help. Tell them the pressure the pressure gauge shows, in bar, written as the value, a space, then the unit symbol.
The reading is 5.3 bar
